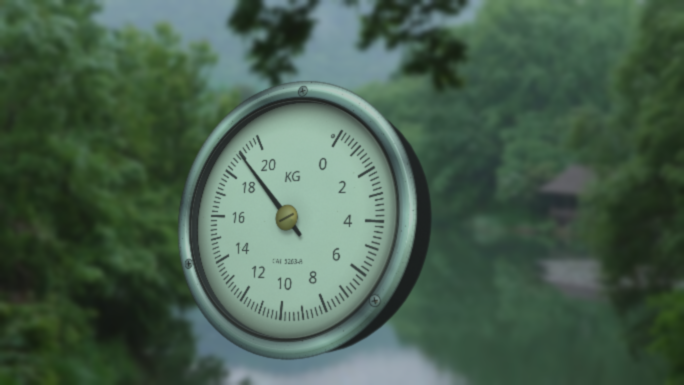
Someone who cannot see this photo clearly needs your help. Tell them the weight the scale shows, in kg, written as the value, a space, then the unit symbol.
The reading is 19 kg
